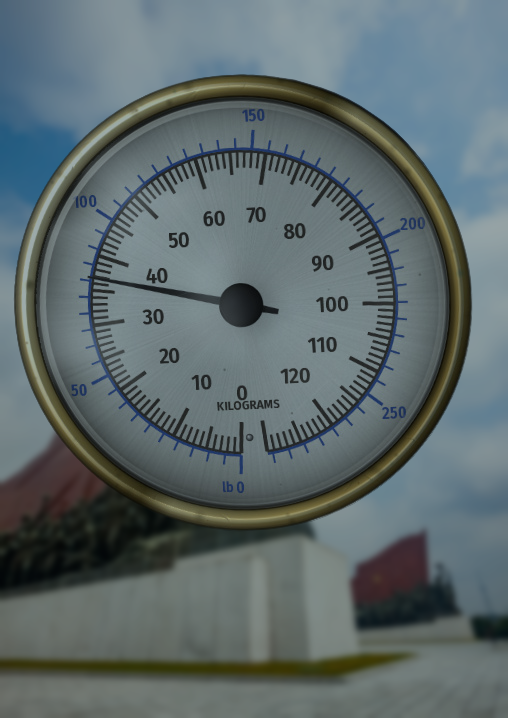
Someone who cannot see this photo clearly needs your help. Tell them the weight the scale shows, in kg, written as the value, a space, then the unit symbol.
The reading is 37 kg
